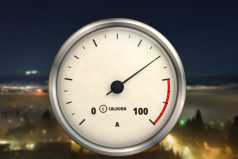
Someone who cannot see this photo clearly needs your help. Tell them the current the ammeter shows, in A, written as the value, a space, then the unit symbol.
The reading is 70 A
